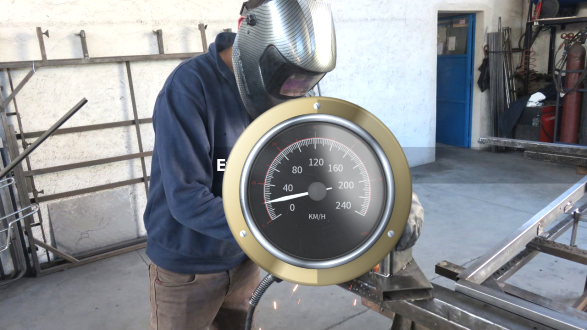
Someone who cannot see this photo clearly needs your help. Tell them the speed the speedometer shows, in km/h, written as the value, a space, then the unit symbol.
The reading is 20 km/h
